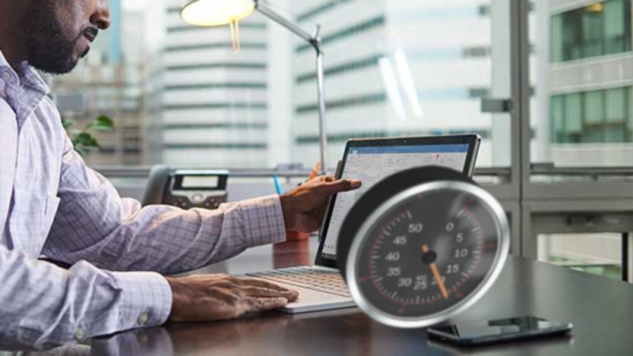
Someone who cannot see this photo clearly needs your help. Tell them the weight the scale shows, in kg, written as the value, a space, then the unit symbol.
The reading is 20 kg
